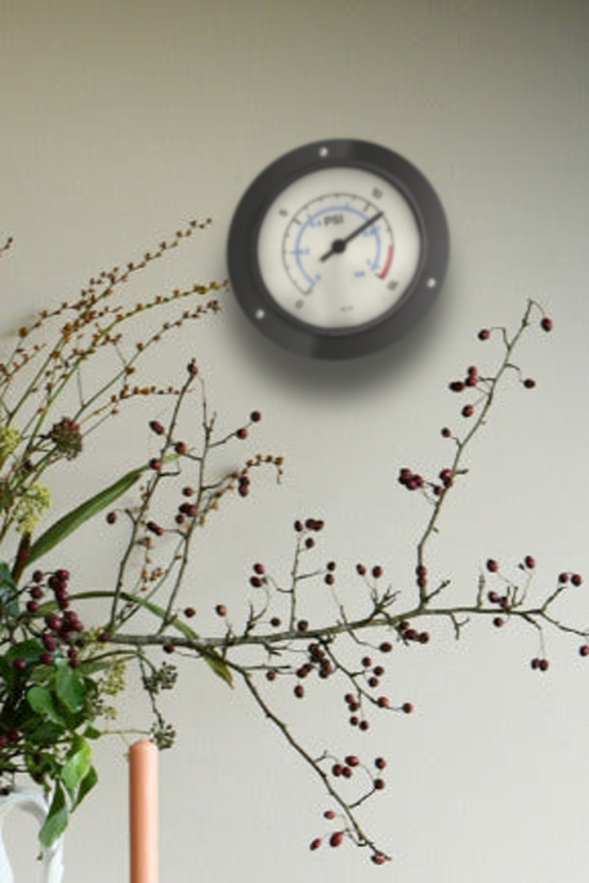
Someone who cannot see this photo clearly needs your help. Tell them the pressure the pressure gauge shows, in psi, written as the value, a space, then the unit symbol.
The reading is 11 psi
